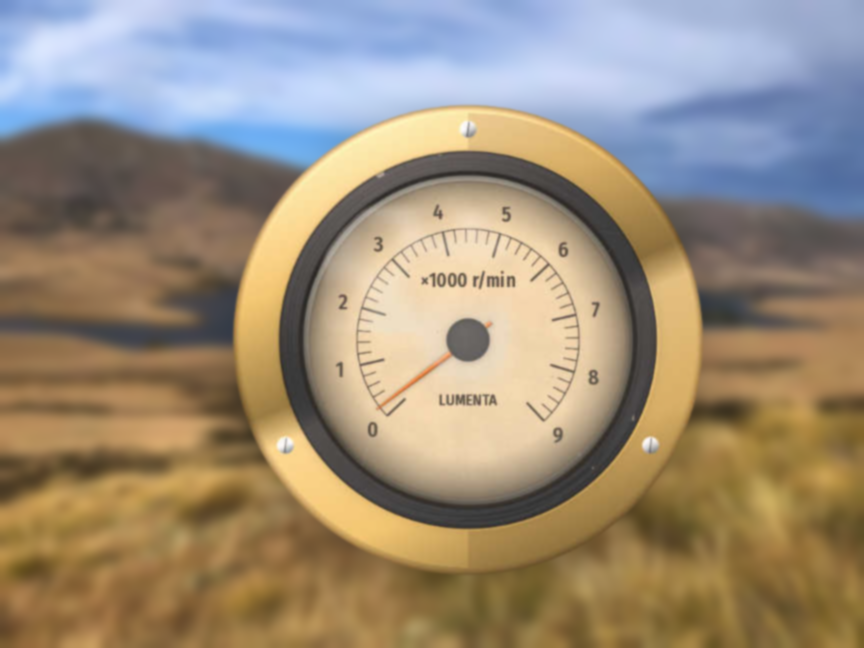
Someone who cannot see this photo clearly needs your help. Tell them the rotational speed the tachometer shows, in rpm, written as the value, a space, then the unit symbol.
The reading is 200 rpm
